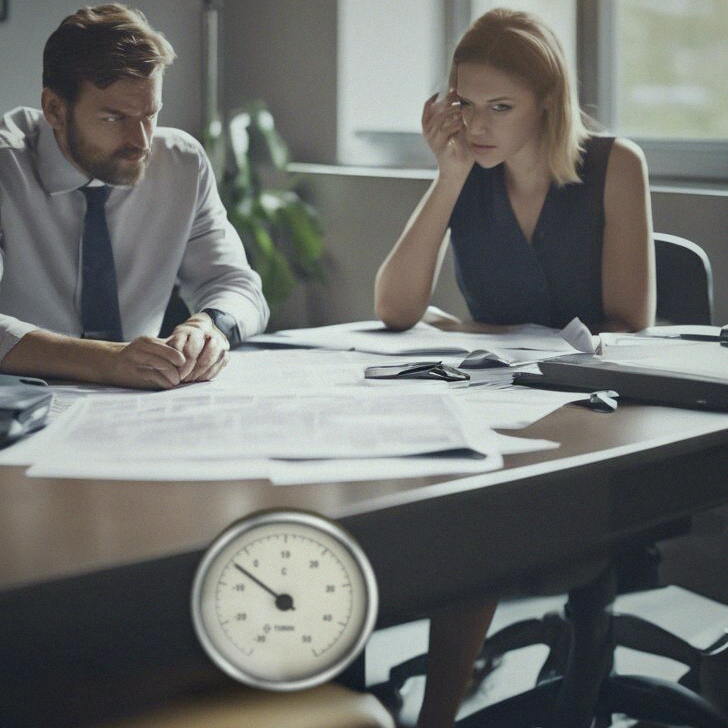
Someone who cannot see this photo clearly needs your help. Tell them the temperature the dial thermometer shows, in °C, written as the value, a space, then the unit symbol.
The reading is -4 °C
